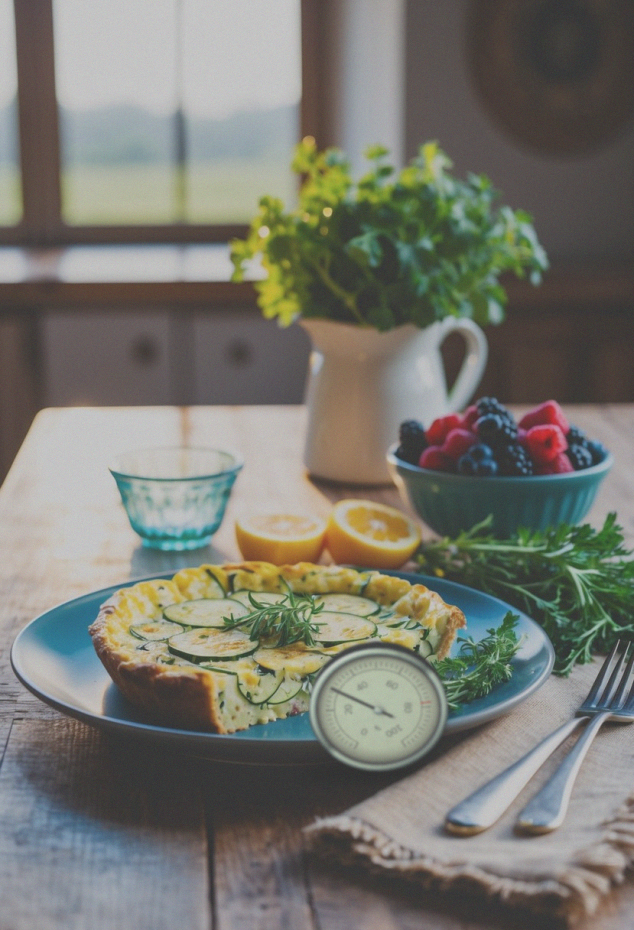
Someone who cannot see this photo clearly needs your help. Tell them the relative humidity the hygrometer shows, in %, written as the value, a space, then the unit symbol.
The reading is 30 %
